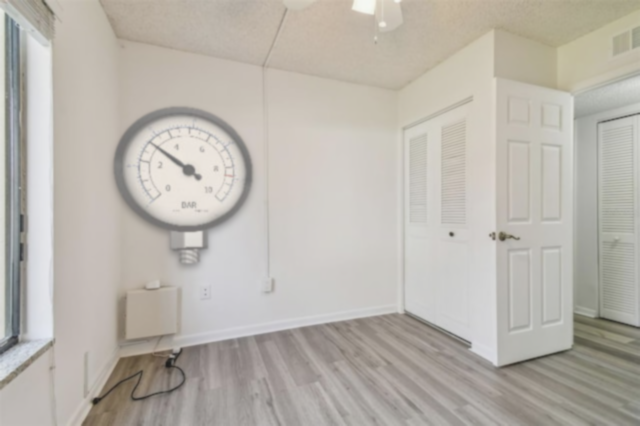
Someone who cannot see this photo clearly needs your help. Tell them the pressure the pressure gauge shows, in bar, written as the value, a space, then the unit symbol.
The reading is 3 bar
